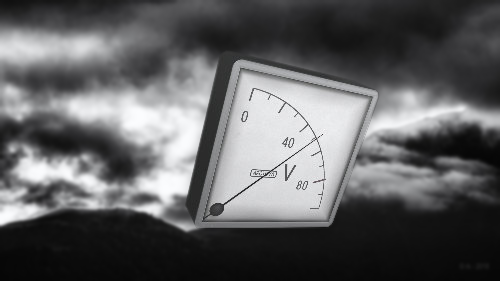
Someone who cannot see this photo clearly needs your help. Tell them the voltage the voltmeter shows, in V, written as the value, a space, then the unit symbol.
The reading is 50 V
